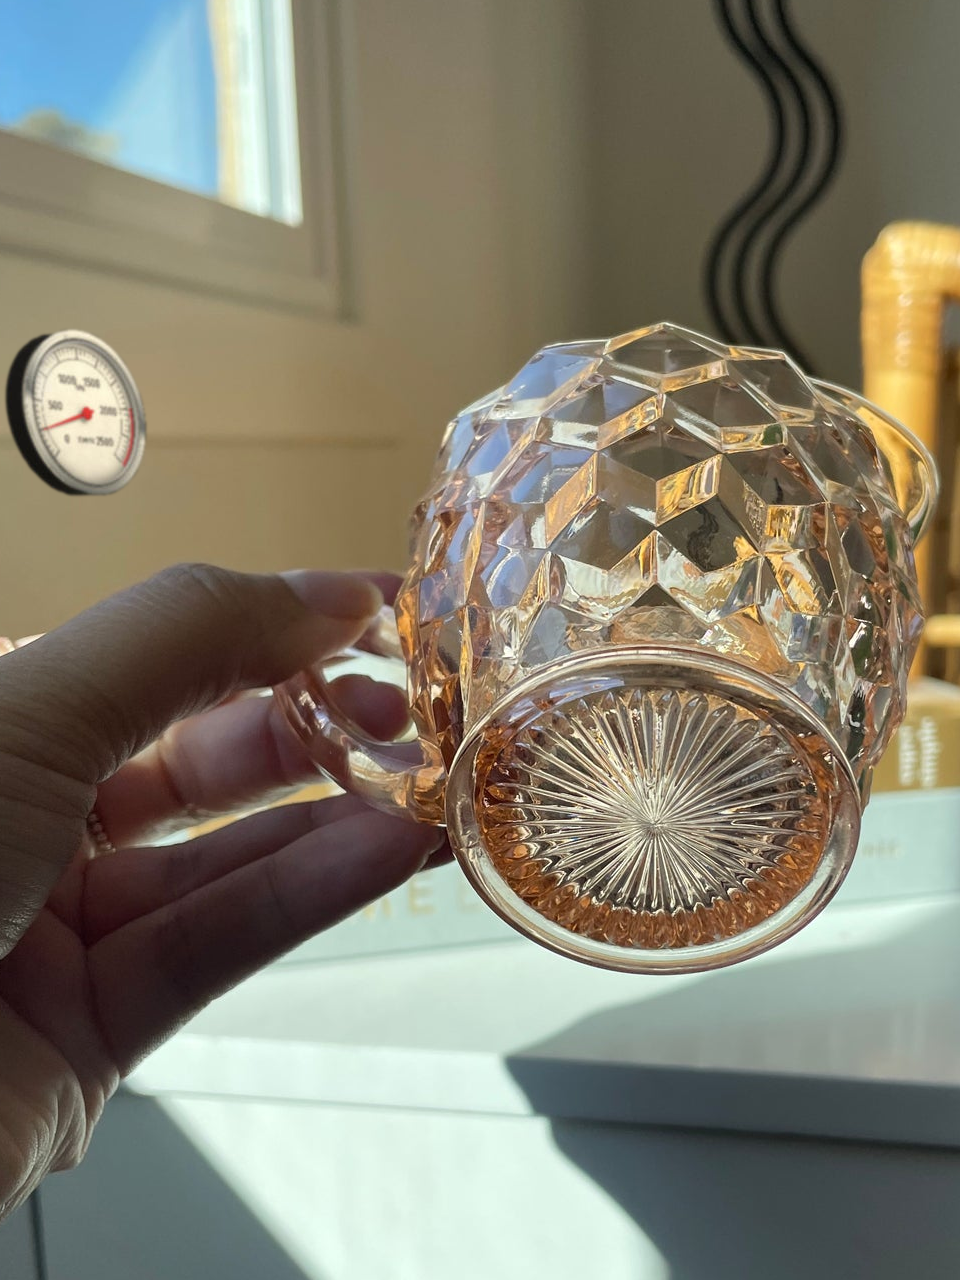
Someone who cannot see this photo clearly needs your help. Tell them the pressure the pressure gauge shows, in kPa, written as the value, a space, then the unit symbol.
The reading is 250 kPa
